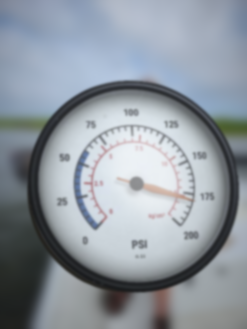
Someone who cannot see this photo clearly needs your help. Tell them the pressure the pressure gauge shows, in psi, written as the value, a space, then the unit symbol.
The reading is 180 psi
